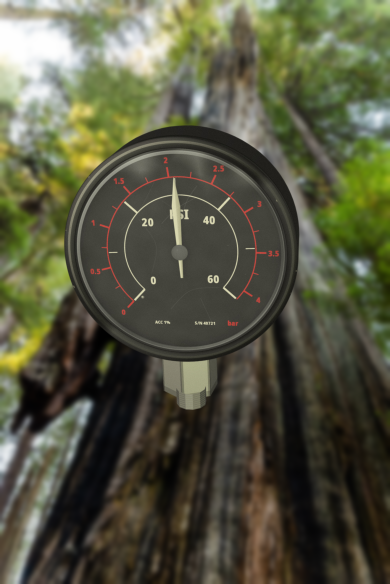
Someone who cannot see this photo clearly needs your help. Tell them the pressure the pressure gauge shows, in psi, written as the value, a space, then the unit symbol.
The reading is 30 psi
